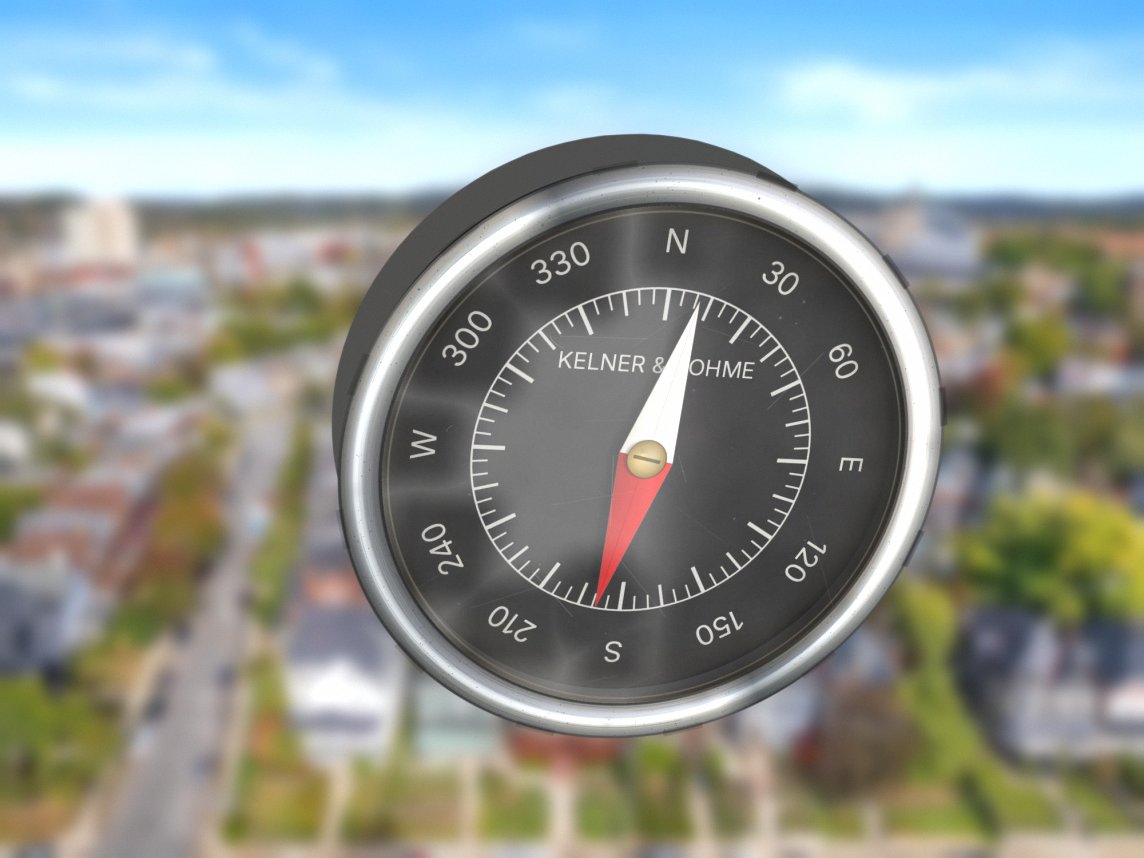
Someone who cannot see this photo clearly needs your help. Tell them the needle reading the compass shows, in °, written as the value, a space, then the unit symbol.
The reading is 190 °
